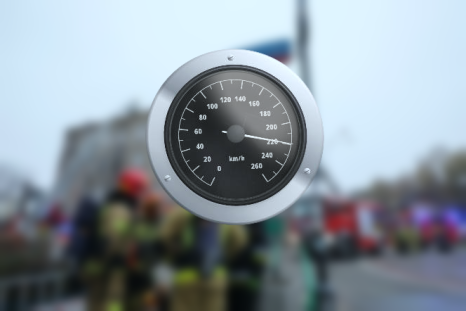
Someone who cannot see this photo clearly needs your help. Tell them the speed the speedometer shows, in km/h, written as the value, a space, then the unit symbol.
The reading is 220 km/h
